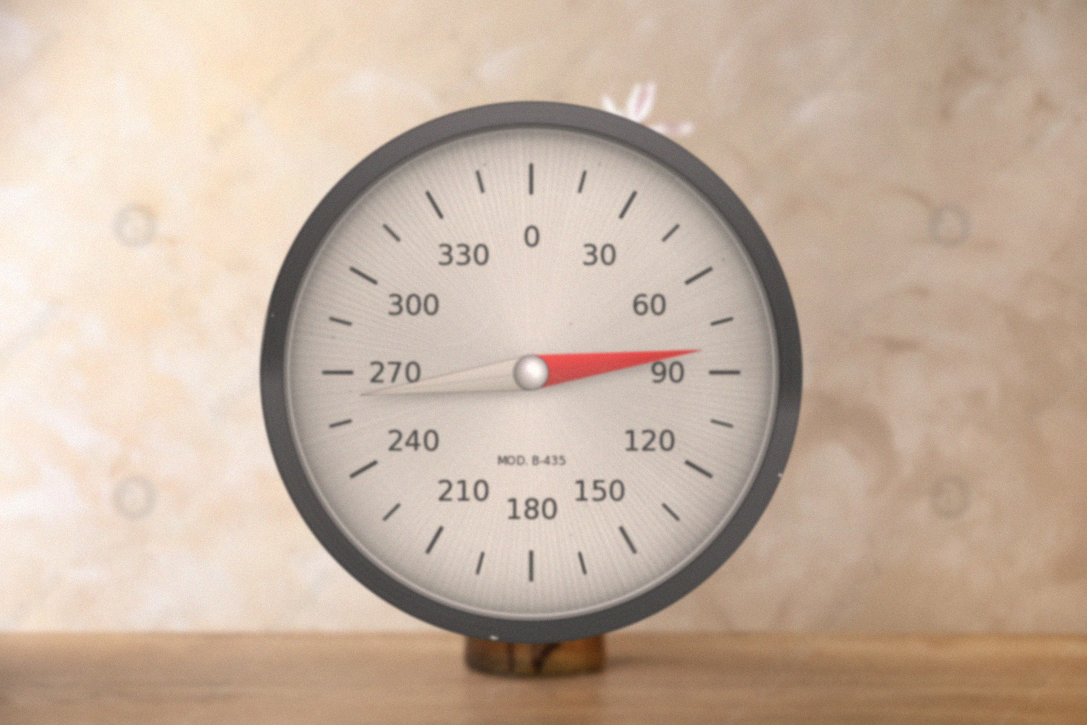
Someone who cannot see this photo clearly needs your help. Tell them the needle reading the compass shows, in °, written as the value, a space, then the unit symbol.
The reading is 82.5 °
